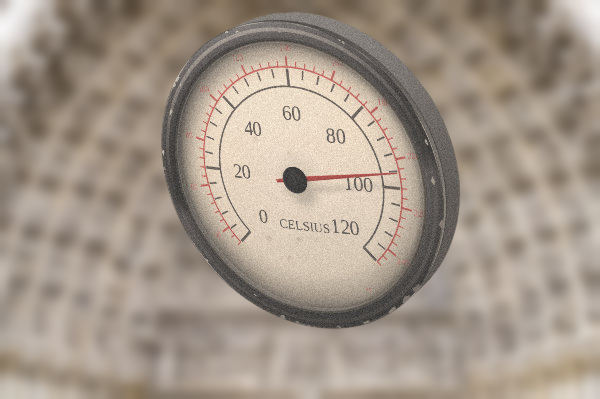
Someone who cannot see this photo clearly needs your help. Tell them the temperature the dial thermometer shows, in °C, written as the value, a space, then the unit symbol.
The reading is 96 °C
